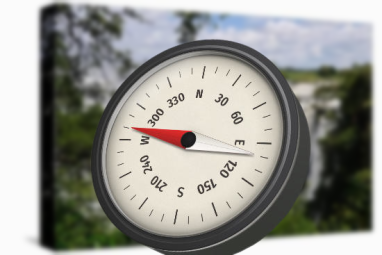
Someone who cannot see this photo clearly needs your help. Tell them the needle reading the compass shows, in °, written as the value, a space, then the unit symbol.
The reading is 280 °
